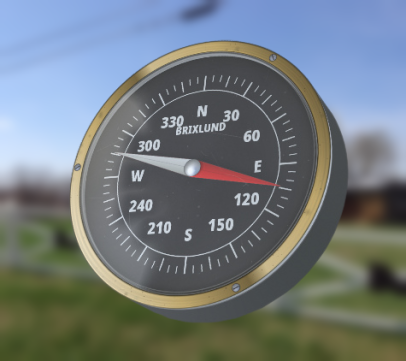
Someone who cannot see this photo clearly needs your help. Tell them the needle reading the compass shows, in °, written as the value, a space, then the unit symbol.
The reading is 105 °
